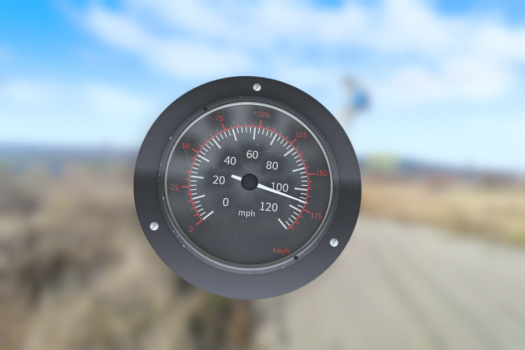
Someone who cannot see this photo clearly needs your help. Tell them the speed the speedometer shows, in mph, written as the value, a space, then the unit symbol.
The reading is 106 mph
